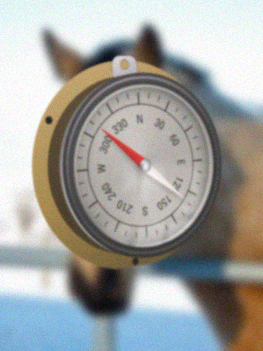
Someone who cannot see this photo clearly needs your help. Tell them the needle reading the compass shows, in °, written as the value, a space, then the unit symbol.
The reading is 310 °
